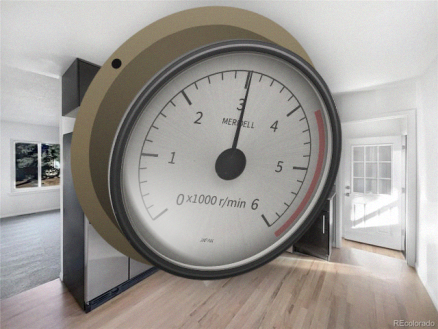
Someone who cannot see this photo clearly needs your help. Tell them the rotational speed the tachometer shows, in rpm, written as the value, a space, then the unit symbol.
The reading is 3000 rpm
